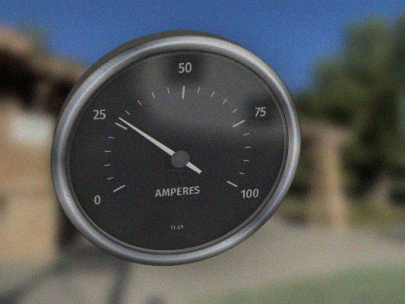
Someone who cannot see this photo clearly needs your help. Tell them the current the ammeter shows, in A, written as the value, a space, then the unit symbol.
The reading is 27.5 A
